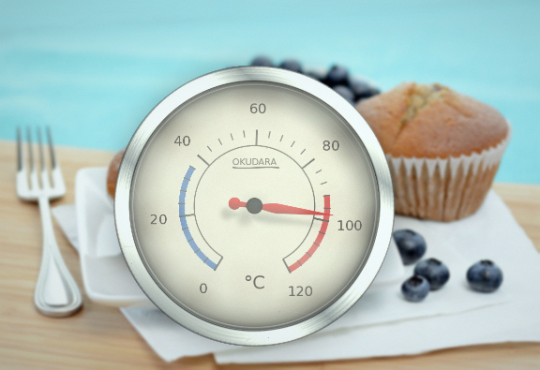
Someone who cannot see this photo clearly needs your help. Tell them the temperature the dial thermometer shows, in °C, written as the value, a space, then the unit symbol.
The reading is 98 °C
